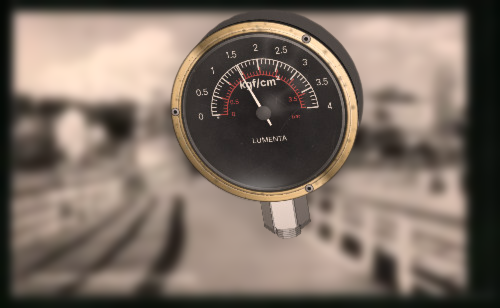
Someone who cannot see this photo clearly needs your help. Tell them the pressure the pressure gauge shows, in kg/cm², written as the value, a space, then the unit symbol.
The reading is 1.5 kg/cm²
